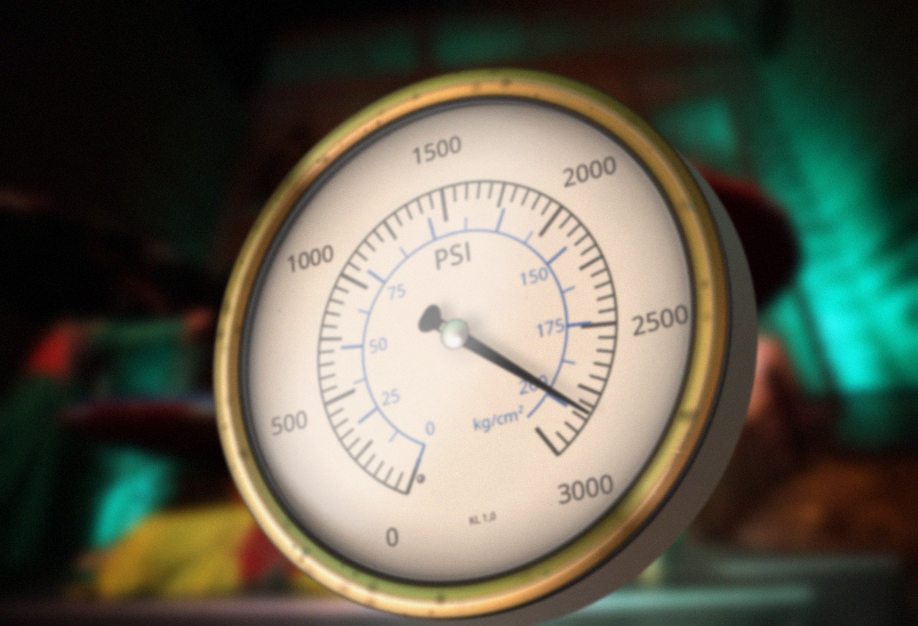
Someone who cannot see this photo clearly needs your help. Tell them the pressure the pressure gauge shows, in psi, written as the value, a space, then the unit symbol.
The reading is 2825 psi
